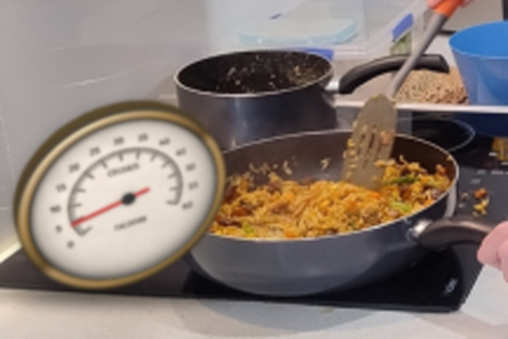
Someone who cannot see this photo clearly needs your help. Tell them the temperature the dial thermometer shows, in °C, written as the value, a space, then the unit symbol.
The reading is 5 °C
